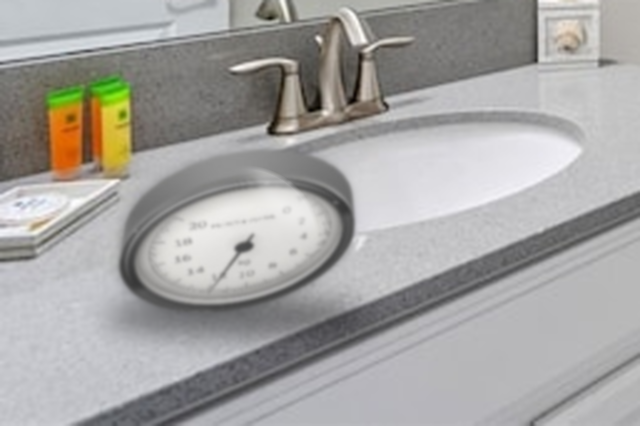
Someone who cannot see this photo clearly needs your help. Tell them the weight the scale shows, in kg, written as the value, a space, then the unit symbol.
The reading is 12 kg
